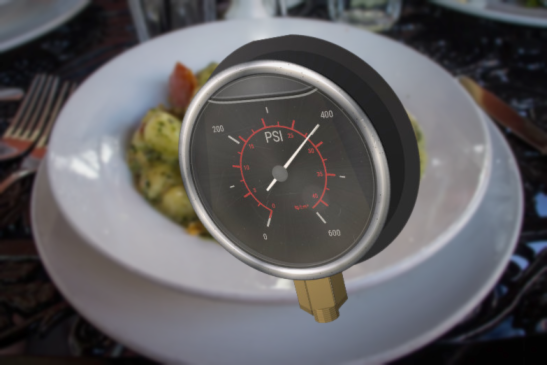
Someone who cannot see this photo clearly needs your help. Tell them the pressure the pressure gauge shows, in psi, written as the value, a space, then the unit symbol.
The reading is 400 psi
